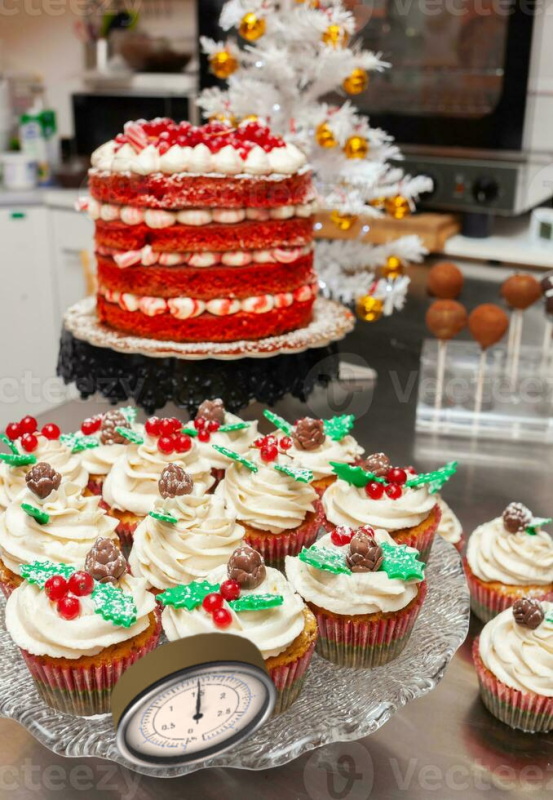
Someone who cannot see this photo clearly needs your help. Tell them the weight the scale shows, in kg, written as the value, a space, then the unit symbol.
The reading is 1.5 kg
